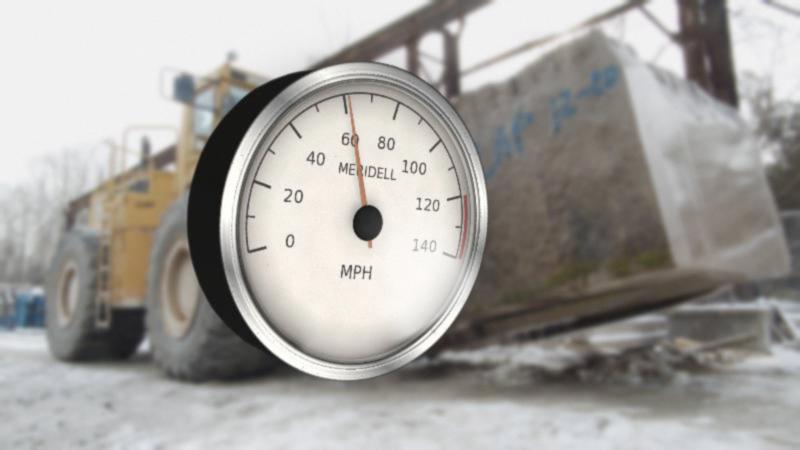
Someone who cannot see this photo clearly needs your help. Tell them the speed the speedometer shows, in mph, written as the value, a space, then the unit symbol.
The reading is 60 mph
